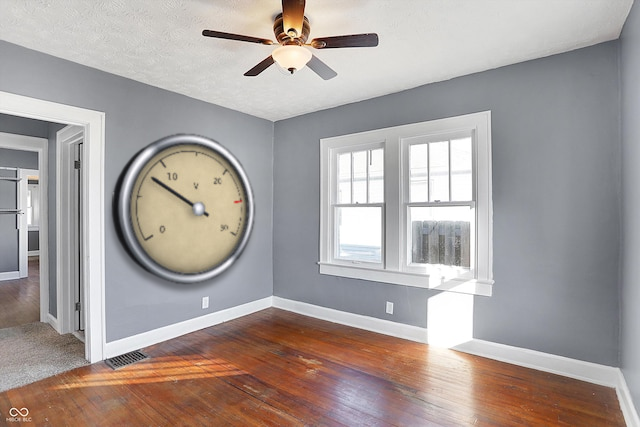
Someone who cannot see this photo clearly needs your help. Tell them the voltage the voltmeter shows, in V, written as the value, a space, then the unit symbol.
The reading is 7.5 V
